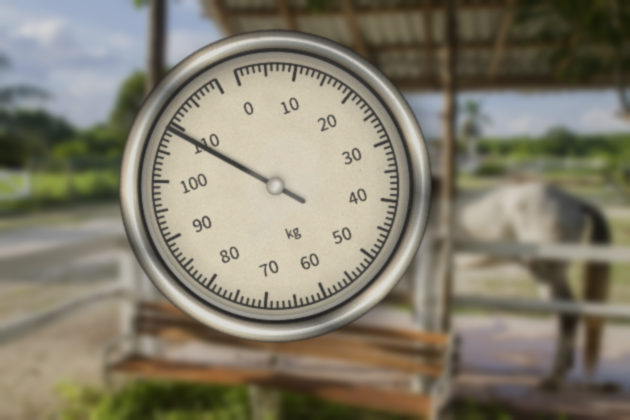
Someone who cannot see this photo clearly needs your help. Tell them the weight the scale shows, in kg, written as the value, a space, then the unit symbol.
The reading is 109 kg
